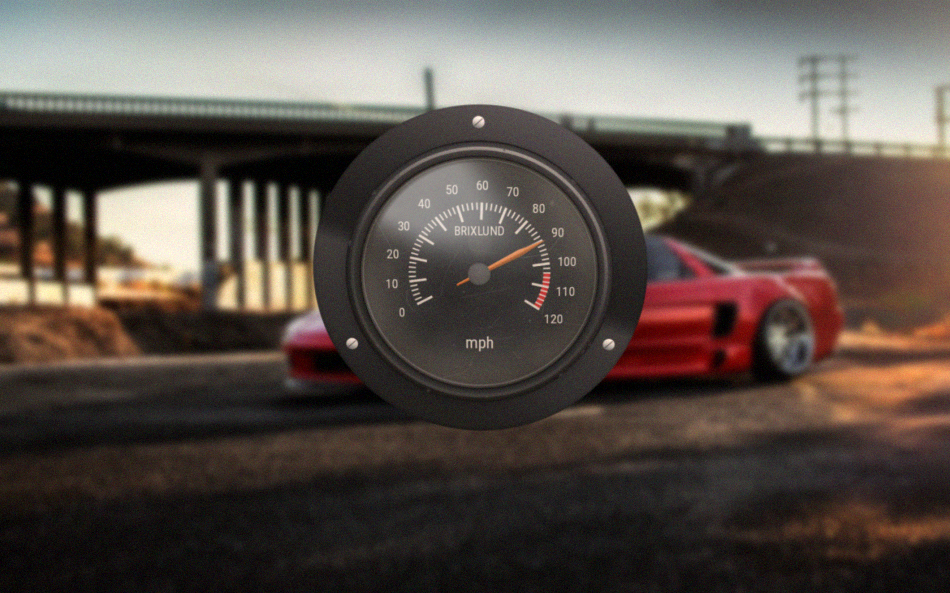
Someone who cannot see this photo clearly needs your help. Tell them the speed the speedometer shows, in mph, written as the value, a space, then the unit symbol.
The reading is 90 mph
